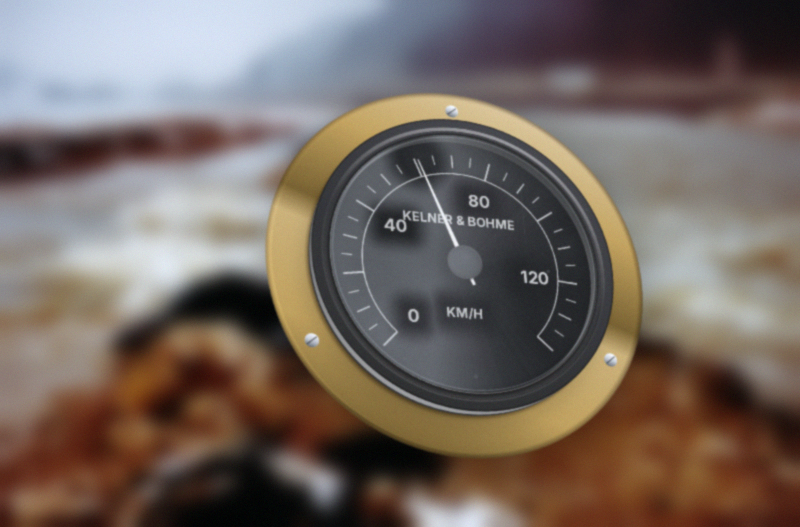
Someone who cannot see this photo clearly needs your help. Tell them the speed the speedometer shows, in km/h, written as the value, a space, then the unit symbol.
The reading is 60 km/h
